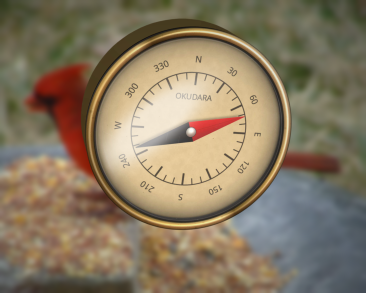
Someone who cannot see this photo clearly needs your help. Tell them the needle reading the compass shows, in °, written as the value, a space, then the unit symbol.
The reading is 70 °
